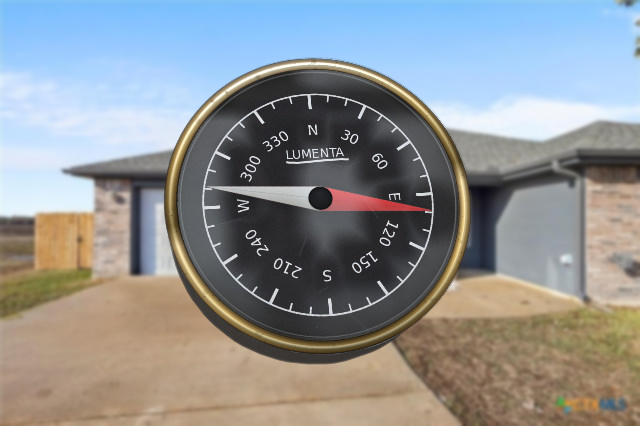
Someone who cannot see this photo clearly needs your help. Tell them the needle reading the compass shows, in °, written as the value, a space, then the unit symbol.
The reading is 100 °
